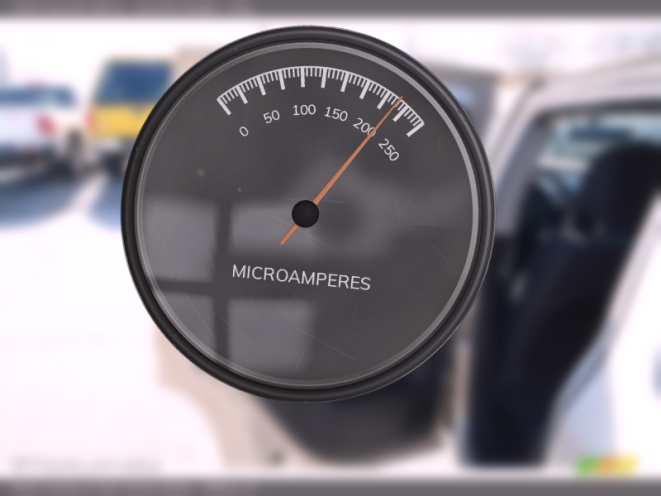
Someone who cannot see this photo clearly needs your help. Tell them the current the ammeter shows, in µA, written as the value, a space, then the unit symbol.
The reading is 215 µA
